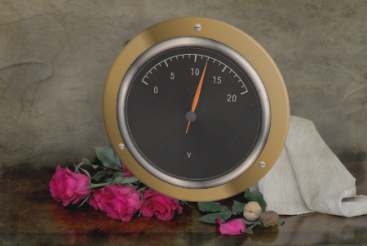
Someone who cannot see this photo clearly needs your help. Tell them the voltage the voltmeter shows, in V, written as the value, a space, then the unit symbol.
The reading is 12 V
